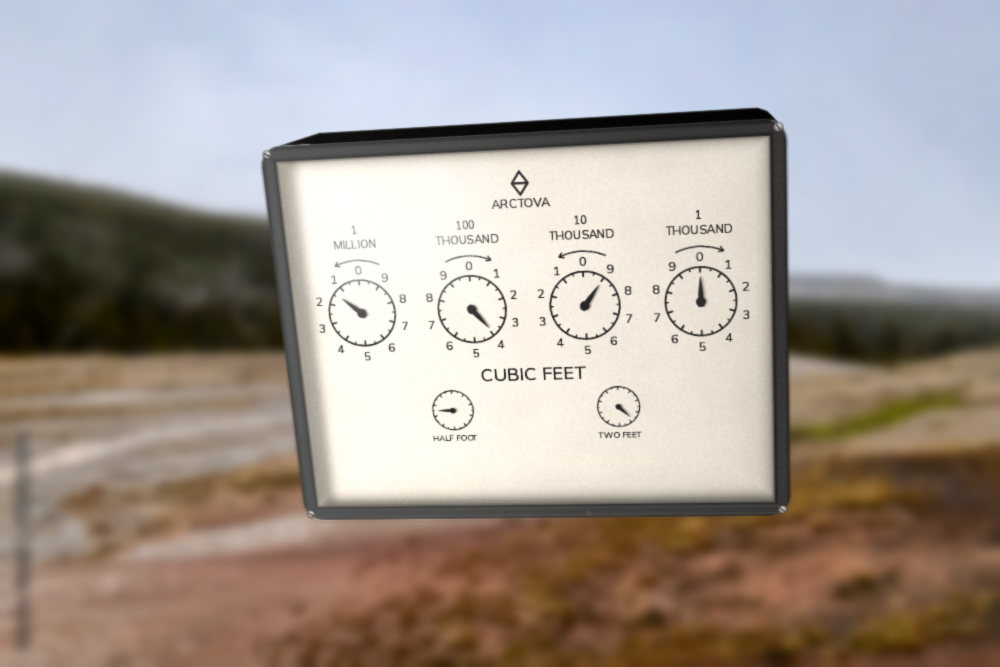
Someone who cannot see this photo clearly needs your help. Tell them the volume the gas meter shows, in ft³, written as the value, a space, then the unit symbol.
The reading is 139000 ft³
